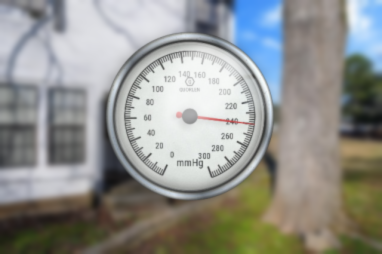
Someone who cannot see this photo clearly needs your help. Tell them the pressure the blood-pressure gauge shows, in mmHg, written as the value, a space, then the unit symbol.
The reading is 240 mmHg
